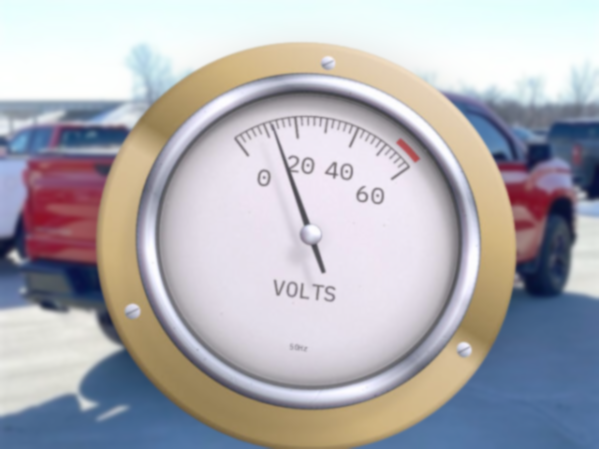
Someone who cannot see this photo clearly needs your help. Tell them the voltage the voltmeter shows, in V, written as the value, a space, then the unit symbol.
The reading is 12 V
